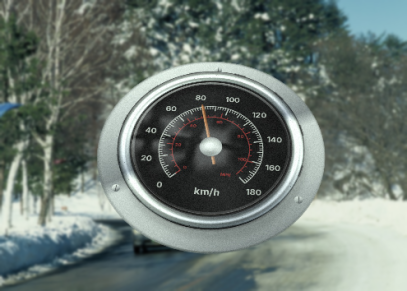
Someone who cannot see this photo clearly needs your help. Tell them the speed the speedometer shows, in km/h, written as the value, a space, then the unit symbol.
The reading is 80 km/h
